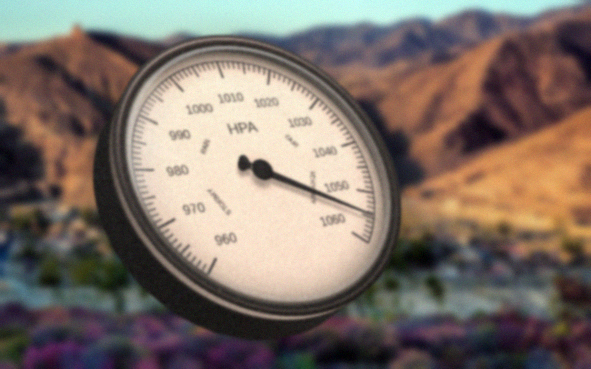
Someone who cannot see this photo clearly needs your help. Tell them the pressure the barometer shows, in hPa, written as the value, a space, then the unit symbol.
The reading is 1055 hPa
